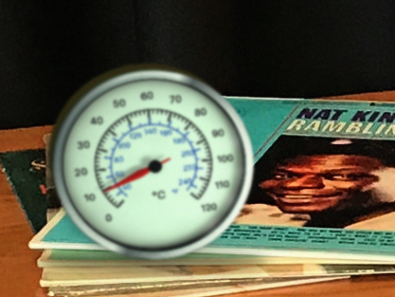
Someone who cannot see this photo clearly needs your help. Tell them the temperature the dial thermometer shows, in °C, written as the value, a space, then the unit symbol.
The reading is 10 °C
